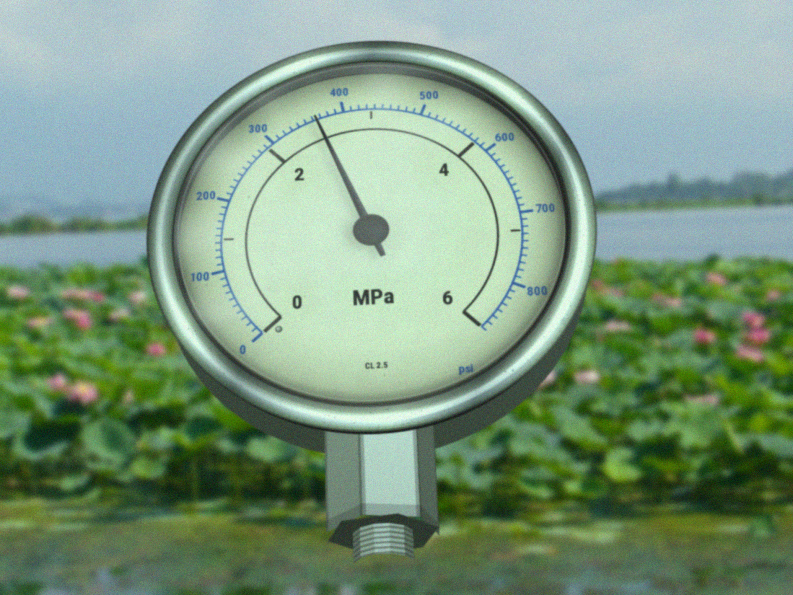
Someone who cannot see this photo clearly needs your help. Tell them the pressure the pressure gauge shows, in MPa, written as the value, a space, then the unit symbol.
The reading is 2.5 MPa
